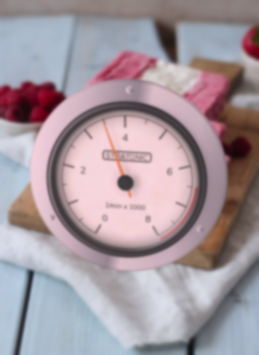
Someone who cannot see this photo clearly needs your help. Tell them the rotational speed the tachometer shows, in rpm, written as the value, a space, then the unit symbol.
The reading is 3500 rpm
